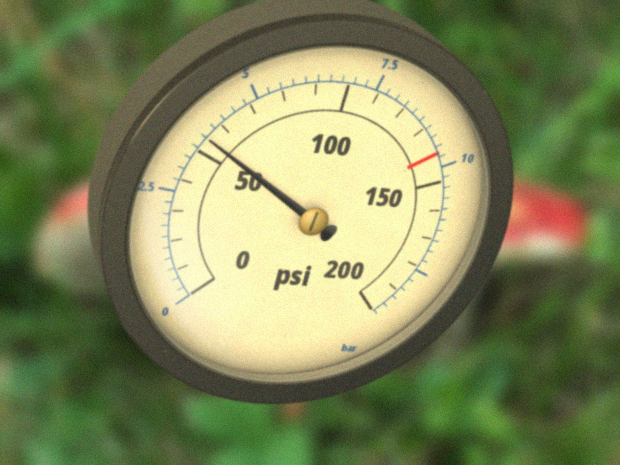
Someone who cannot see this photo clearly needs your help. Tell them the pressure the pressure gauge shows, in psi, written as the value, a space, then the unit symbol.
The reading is 55 psi
